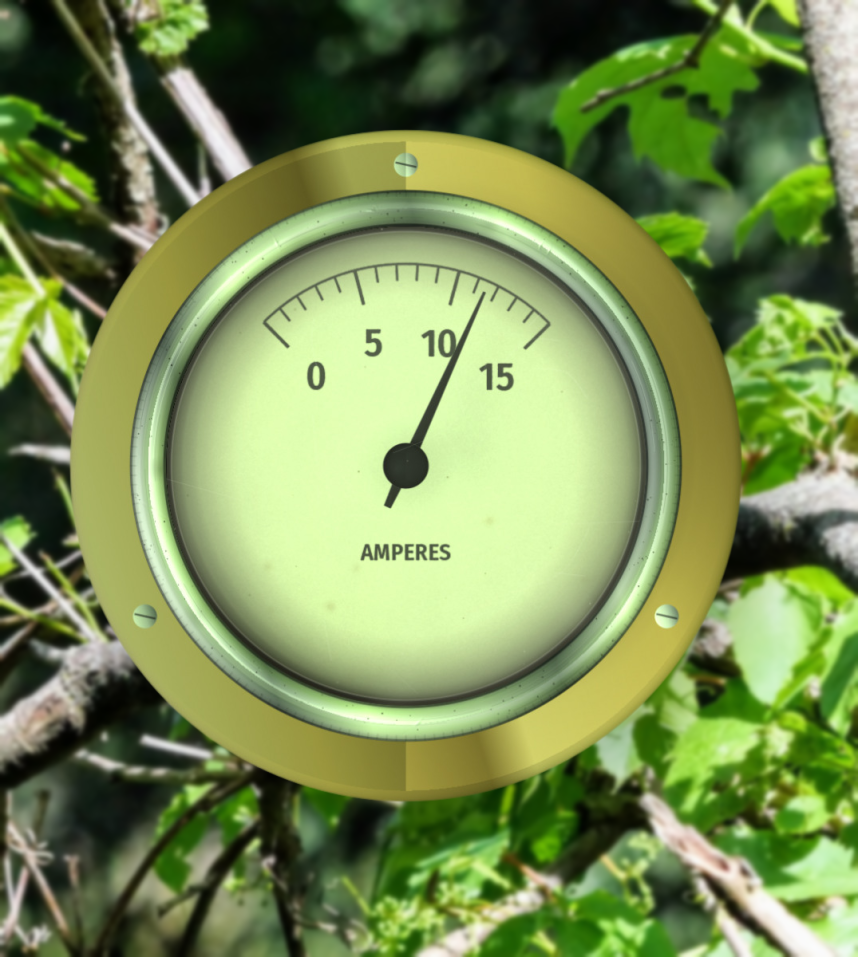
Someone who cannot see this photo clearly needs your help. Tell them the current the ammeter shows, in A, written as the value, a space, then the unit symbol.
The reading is 11.5 A
